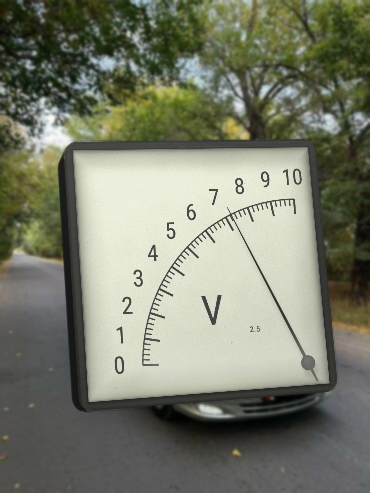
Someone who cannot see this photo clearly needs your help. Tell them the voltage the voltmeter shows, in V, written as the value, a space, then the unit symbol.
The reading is 7.2 V
